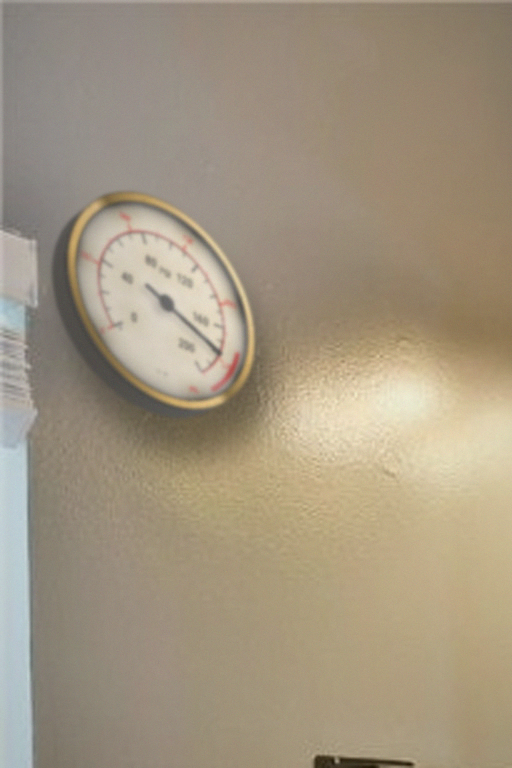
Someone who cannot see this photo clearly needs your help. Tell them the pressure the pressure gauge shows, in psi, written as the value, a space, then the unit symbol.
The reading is 180 psi
